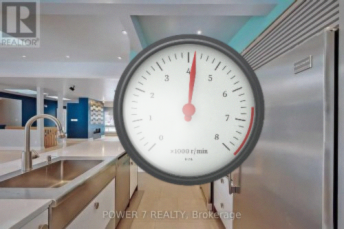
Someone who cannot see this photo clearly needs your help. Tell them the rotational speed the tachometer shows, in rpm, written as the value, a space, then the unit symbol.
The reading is 4200 rpm
